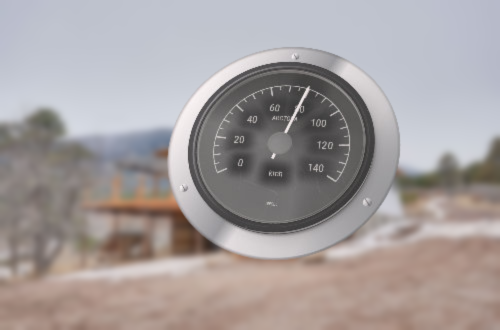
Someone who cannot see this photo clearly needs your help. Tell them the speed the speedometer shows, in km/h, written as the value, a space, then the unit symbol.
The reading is 80 km/h
